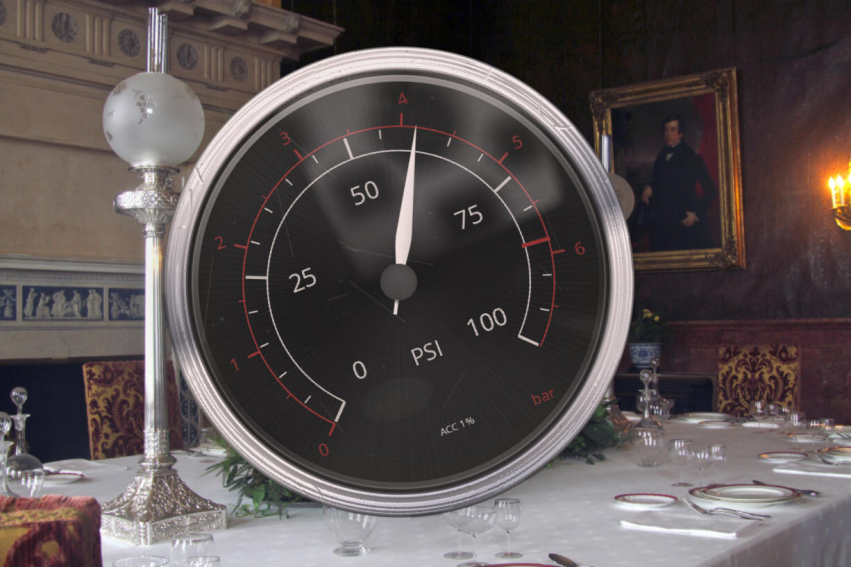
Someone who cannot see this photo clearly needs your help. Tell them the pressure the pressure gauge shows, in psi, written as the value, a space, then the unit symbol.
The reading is 60 psi
